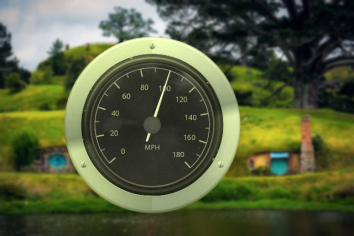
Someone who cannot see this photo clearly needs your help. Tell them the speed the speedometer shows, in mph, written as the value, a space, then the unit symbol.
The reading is 100 mph
